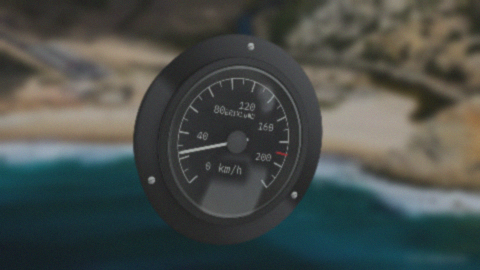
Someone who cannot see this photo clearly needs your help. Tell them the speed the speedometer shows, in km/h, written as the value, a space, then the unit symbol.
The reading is 25 km/h
